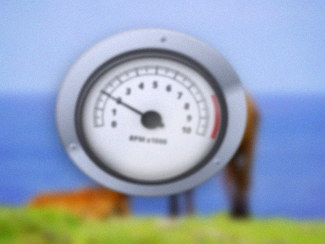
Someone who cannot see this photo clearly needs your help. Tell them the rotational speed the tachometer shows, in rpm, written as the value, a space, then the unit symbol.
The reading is 2000 rpm
